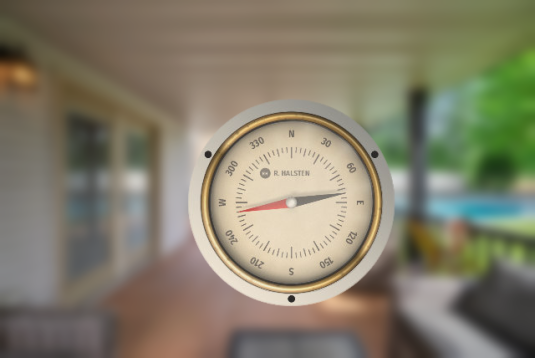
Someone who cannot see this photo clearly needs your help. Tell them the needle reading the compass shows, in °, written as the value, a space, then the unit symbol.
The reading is 260 °
